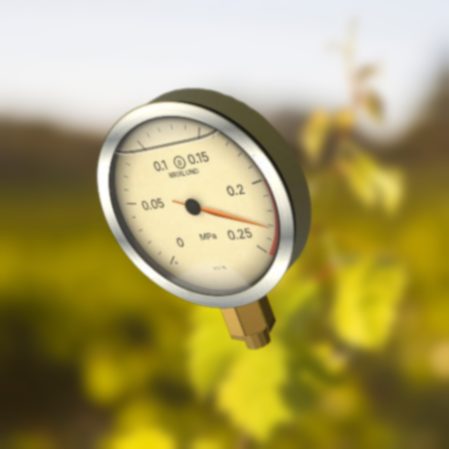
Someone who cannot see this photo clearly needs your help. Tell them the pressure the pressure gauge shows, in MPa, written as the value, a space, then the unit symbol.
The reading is 0.23 MPa
